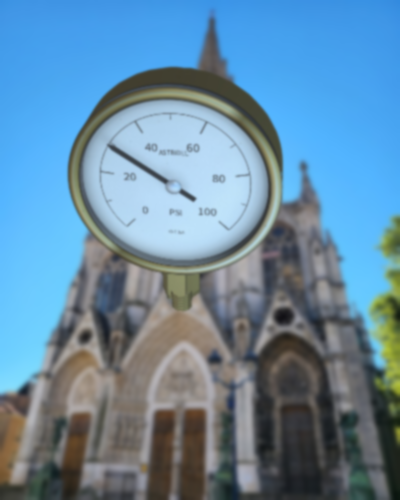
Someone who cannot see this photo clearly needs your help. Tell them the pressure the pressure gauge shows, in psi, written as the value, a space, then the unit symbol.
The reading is 30 psi
